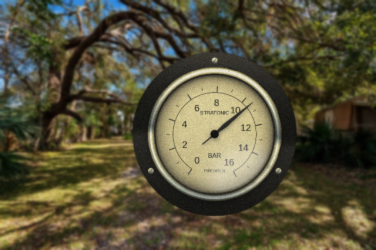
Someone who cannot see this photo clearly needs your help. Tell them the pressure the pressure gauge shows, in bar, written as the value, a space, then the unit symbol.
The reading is 10.5 bar
